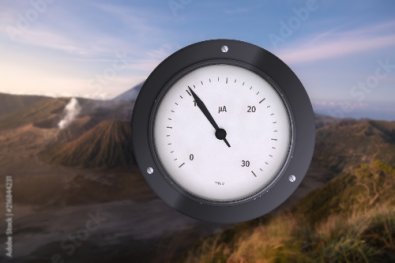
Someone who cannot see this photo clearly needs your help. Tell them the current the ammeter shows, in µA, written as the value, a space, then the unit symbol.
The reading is 10.5 µA
